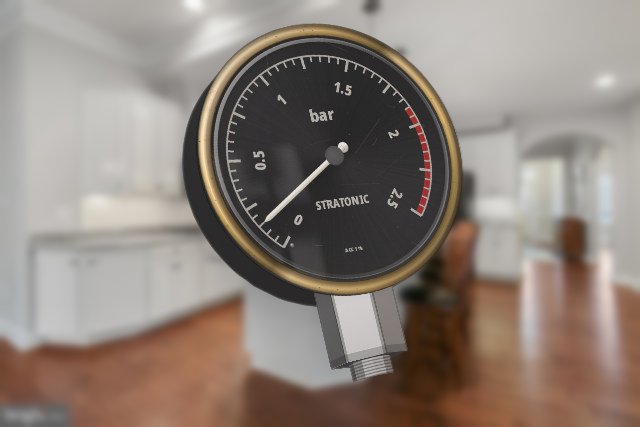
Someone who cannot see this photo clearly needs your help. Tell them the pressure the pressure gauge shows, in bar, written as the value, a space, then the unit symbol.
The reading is 0.15 bar
